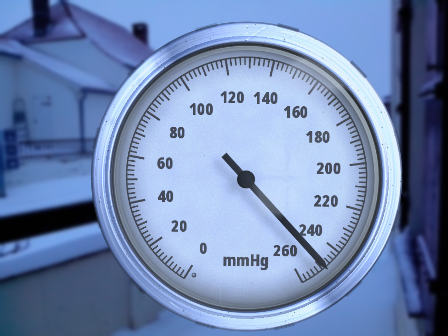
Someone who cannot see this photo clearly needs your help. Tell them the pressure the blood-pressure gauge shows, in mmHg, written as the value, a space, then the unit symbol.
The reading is 248 mmHg
